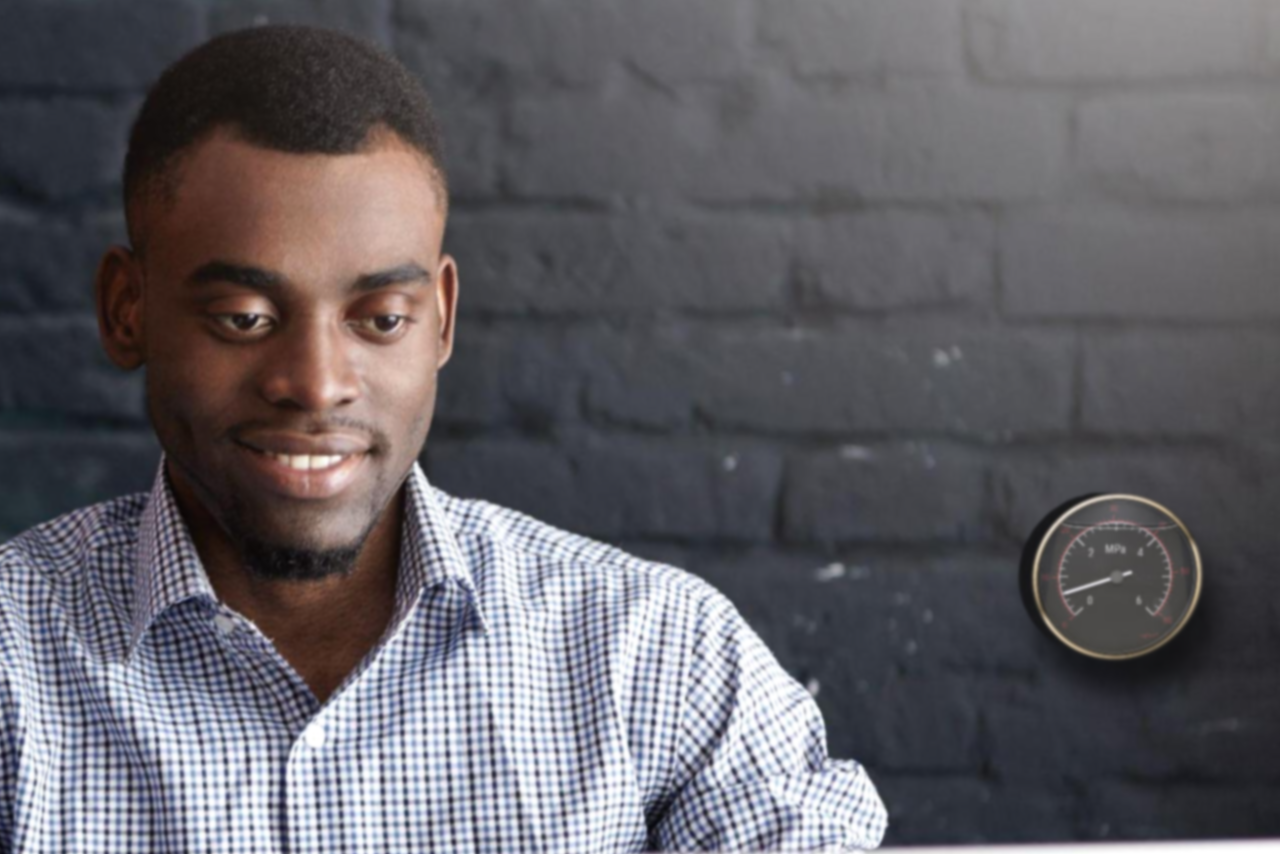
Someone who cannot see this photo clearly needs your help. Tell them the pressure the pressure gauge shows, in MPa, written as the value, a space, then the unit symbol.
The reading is 0.6 MPa
